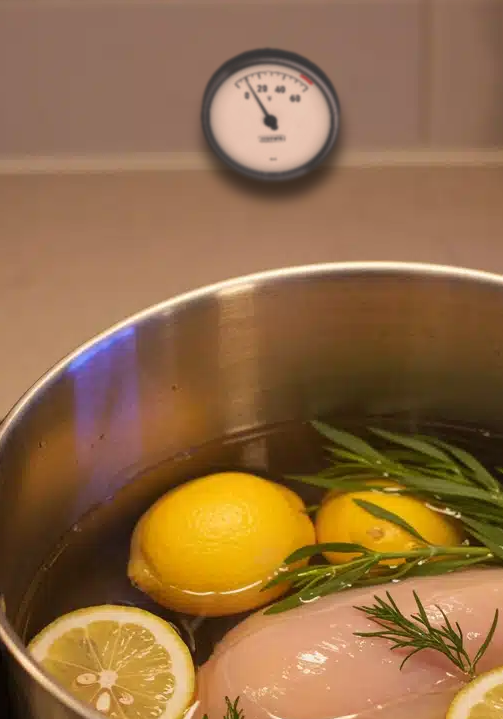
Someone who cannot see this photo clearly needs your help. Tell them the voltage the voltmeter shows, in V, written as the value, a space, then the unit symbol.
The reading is 10 V
